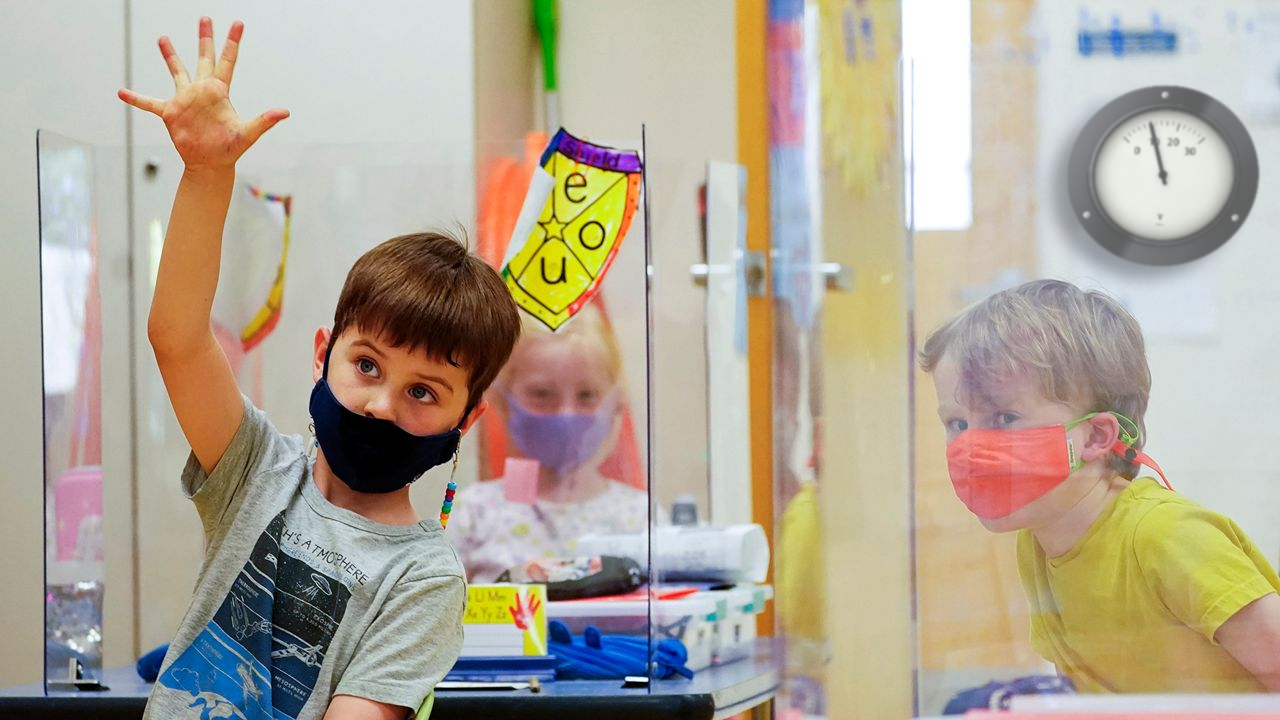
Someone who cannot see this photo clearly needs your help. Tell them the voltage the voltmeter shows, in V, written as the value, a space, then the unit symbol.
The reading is 10 V
